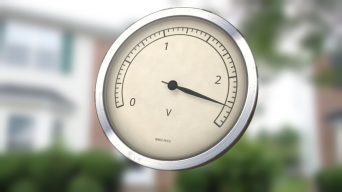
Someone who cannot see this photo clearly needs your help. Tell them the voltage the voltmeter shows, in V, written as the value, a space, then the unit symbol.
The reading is 2.3 V
